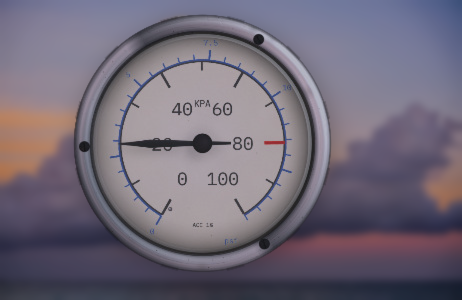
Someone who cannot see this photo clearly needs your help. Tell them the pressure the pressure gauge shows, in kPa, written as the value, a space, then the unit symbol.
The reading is 20 kPa
